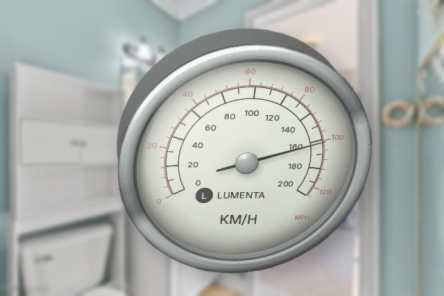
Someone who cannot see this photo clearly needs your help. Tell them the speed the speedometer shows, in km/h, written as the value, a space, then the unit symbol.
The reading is 160 km/h
